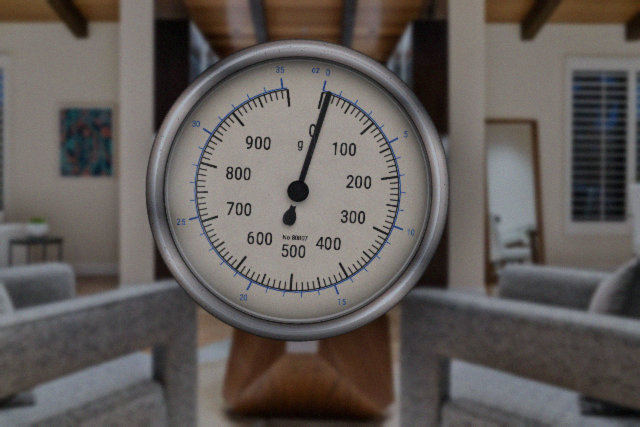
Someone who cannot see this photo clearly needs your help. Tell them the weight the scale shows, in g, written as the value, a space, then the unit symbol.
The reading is 10 g
